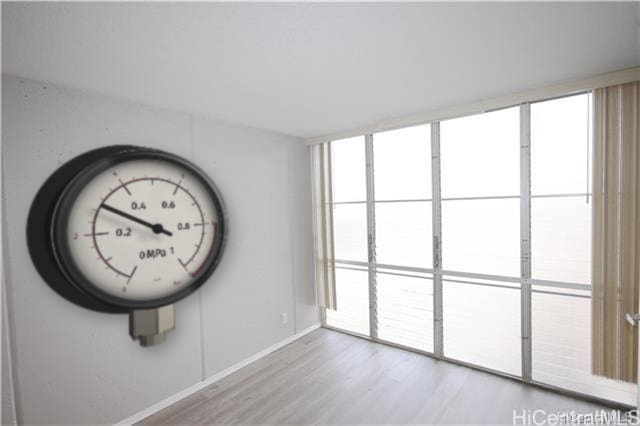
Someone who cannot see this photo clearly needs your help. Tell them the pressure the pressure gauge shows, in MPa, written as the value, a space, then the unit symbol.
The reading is 0.3 MPa
